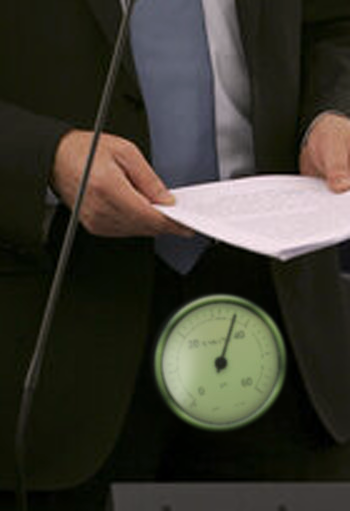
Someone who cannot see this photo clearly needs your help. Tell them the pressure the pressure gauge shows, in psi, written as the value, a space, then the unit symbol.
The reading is 36 psi
